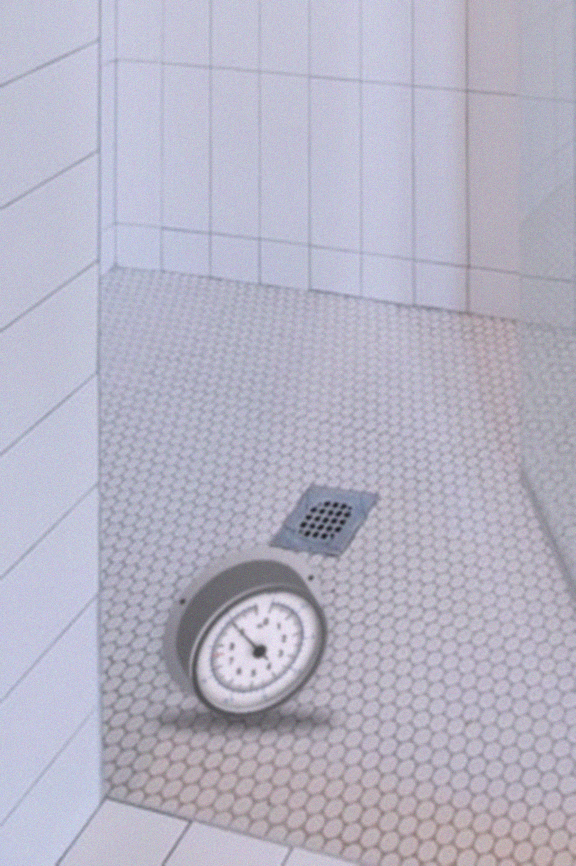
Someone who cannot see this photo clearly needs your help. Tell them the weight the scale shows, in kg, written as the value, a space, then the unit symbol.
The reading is 9 kg
